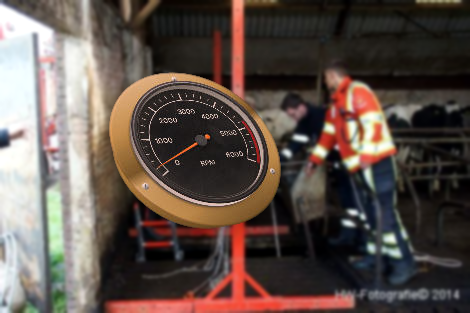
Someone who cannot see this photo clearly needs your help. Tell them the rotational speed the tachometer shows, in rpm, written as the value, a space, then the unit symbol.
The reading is 200 rpm
